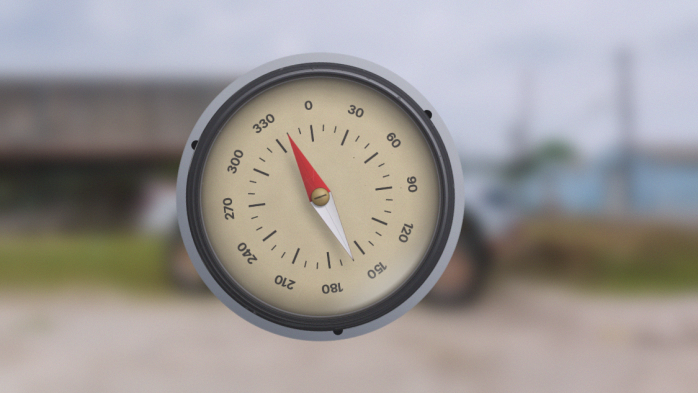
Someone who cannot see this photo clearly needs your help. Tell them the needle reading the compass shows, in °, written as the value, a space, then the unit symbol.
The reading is 340 °
